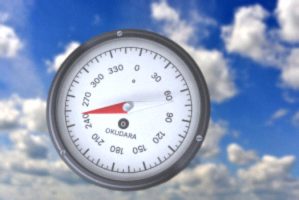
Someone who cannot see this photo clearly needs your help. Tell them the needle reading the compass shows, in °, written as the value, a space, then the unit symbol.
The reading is 250 °
